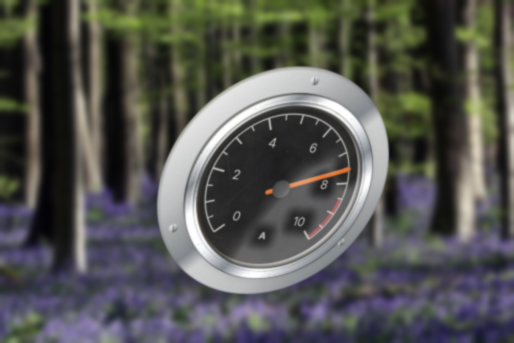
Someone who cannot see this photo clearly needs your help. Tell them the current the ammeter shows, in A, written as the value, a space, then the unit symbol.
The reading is 7.5 A
